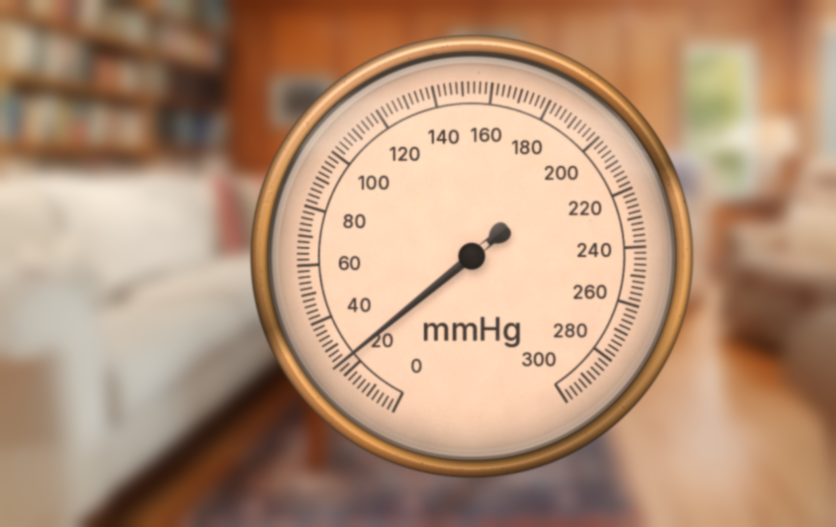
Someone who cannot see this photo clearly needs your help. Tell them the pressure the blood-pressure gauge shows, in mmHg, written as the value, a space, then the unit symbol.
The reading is 24 mmHg
